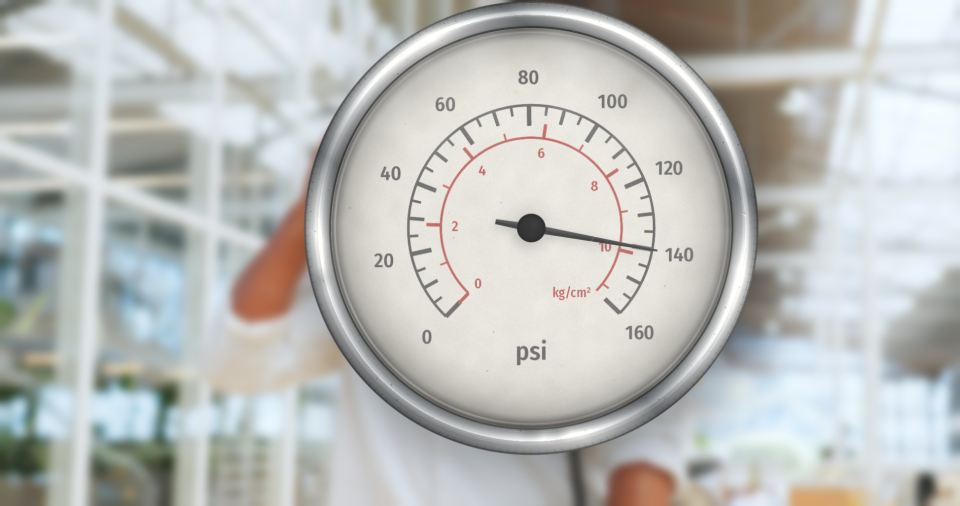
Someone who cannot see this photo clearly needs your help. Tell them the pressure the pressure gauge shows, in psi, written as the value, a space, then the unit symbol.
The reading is 140 psi
